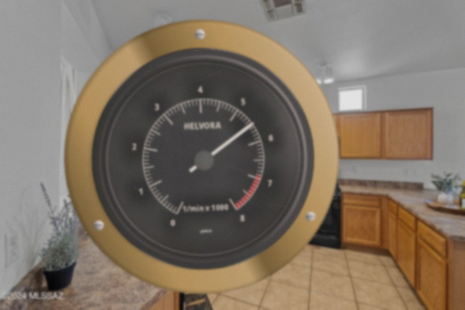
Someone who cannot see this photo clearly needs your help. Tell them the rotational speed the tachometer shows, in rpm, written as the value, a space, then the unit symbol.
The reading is 5500 rpm
